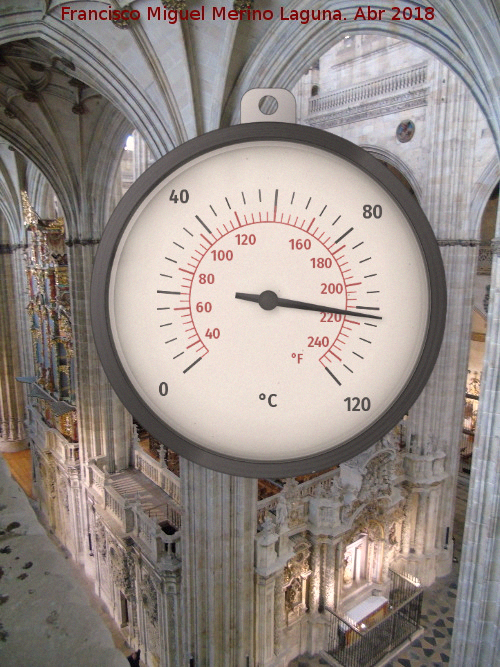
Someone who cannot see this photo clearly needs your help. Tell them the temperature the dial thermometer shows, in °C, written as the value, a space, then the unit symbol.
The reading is 102 °C
